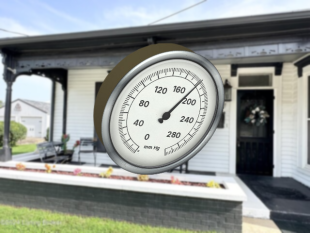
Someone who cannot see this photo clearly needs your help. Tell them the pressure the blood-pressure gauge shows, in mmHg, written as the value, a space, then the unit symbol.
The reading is 180 mmHg
